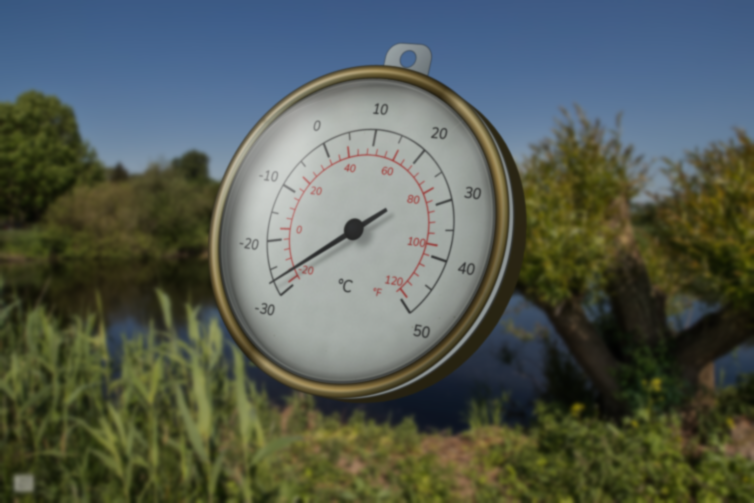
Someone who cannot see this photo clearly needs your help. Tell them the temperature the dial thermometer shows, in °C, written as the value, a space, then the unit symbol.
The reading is -27.5 °C
